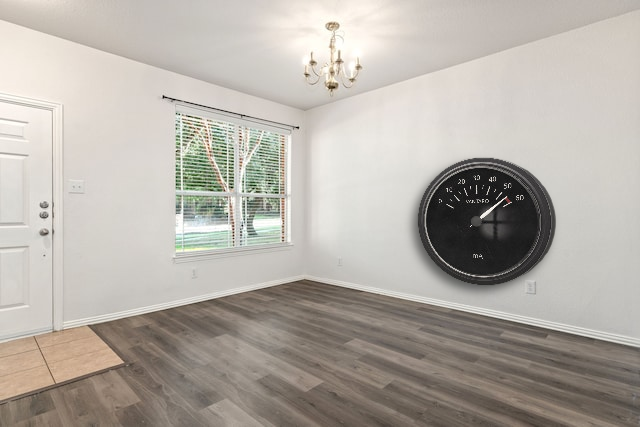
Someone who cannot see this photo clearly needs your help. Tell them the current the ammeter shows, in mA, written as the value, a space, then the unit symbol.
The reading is 55 mA
